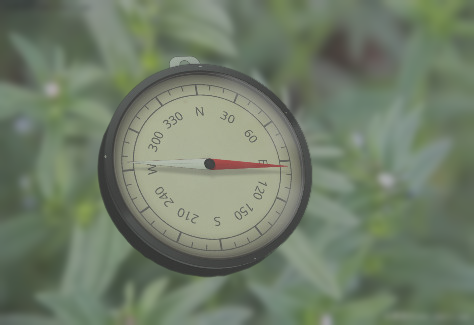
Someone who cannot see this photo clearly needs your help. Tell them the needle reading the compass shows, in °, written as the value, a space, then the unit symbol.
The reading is 95 °
